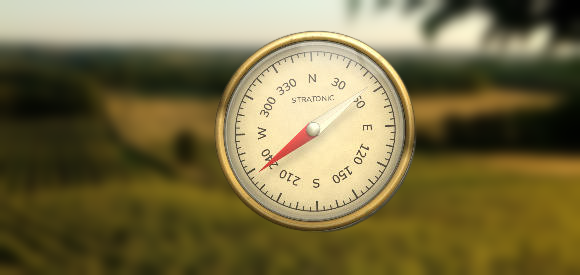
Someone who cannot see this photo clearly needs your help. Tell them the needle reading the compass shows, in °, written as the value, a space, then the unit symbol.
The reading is 235 °
